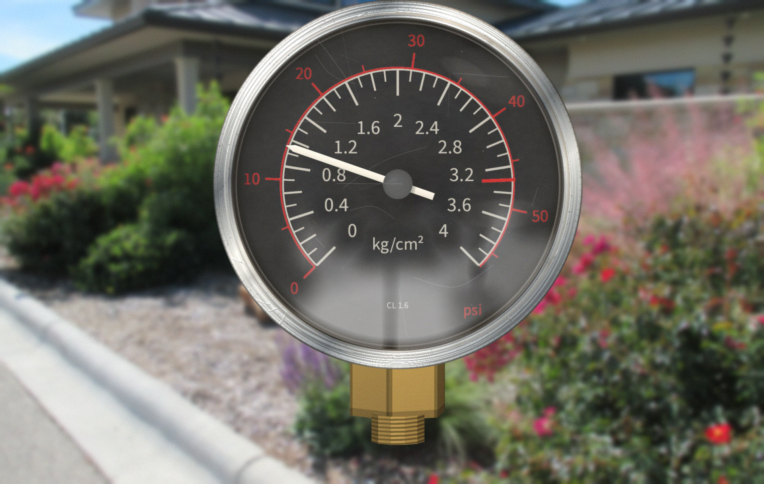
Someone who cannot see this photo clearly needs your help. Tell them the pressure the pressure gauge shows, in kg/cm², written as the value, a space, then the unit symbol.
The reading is 0.95 kg/cm²
